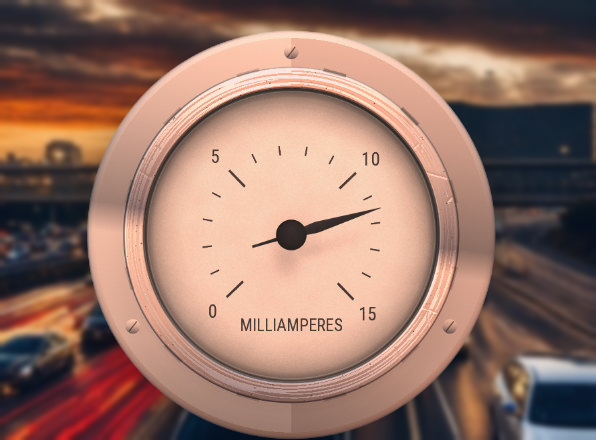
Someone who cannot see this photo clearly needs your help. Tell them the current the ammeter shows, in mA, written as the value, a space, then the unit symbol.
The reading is 11.5 mA
